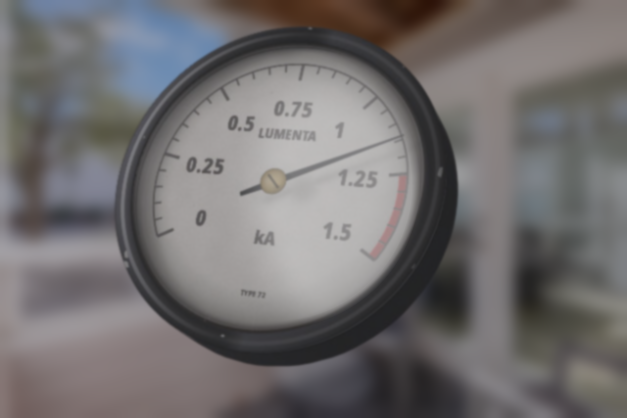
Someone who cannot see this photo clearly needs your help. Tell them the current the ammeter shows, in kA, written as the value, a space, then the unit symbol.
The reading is 1.15 kA
